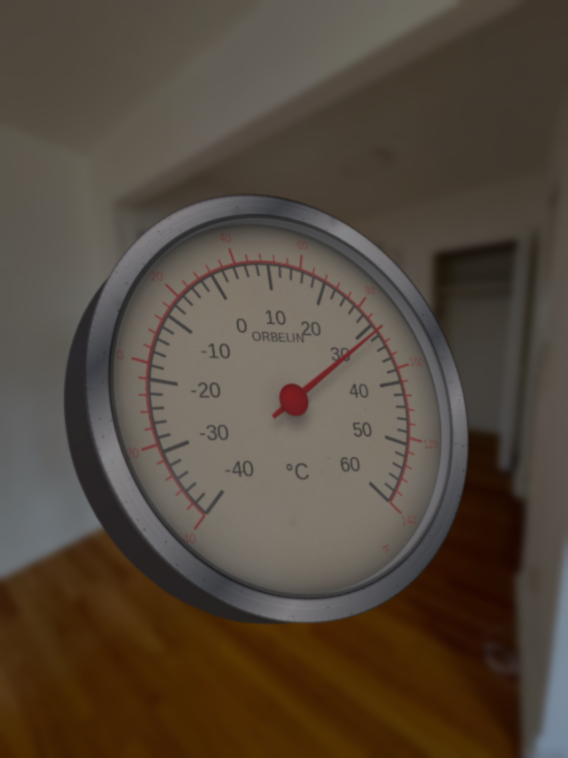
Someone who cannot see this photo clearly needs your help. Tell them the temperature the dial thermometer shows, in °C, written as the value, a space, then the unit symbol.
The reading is 31 °C
